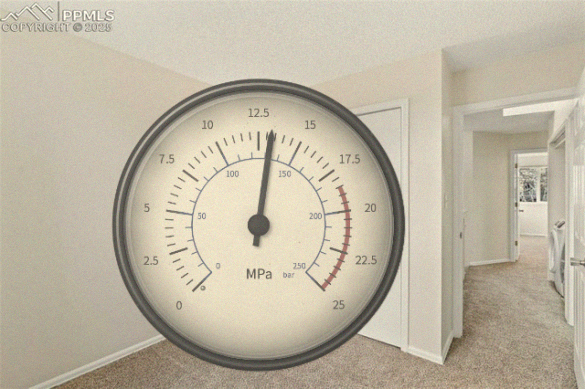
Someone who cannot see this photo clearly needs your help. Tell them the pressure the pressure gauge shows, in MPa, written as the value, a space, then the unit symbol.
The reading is 13.25 MPa
